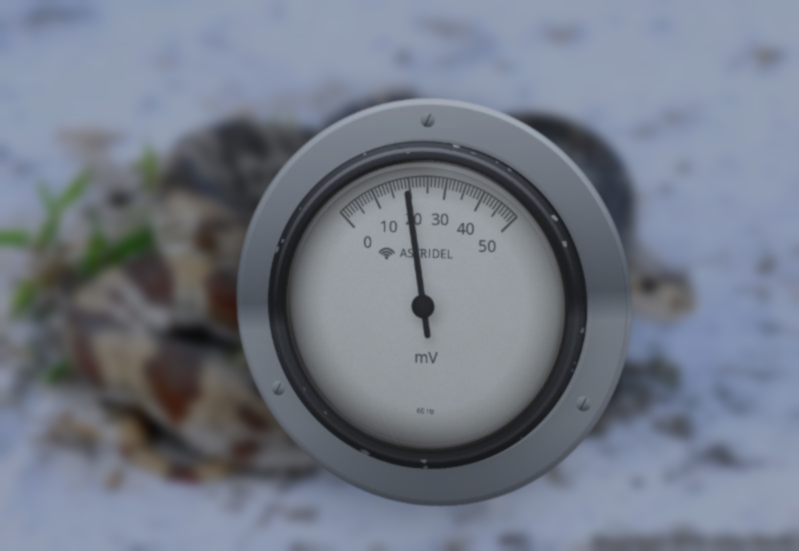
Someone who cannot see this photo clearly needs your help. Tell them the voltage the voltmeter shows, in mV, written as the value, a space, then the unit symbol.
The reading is 20 mV
